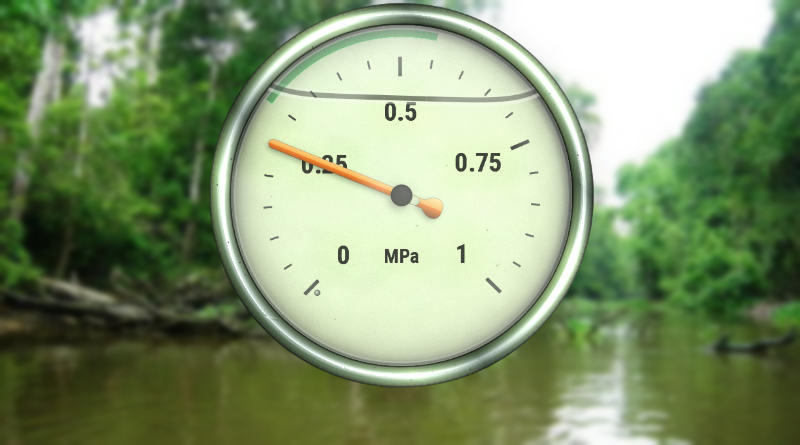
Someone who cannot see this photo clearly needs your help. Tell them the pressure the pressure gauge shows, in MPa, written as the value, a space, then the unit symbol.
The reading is 0.25 MPa
